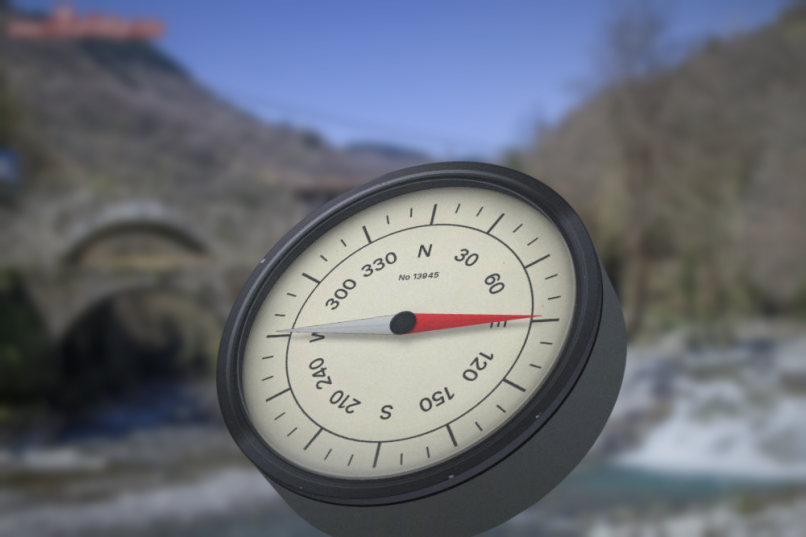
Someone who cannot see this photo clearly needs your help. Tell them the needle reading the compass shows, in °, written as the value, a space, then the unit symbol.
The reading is 90 °
